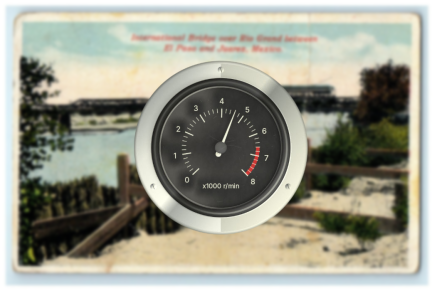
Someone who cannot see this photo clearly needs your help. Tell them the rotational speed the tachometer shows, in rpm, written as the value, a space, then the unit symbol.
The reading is 4600 rpm
